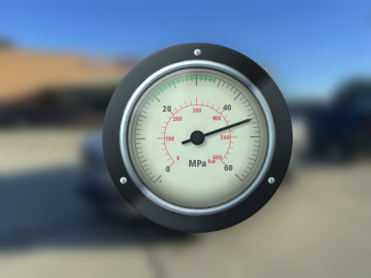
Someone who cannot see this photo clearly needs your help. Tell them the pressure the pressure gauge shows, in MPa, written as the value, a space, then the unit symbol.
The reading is 46 MPa
